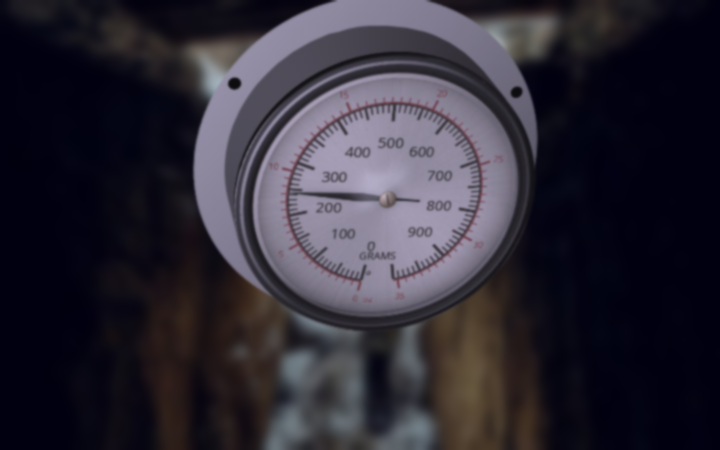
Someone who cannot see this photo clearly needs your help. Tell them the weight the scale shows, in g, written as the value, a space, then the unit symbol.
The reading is 250 g
